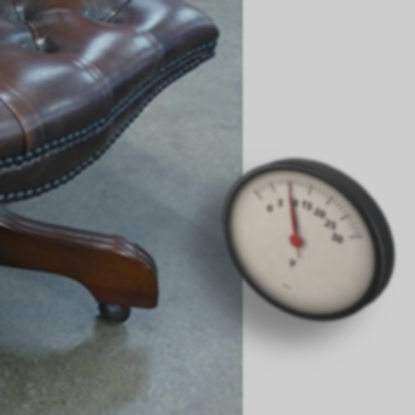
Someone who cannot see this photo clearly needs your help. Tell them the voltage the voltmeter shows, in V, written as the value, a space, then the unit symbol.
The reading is 10 V
